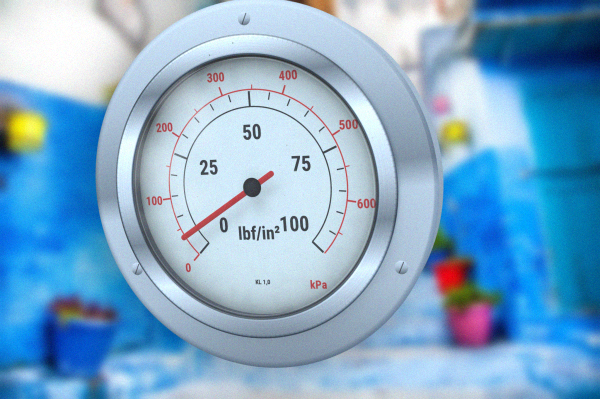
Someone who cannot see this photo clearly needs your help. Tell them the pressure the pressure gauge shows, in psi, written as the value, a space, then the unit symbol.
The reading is 5 psi
